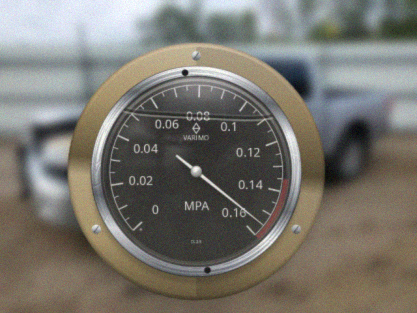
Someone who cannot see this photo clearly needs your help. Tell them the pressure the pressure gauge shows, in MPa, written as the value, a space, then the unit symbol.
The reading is 0.155 MPa
